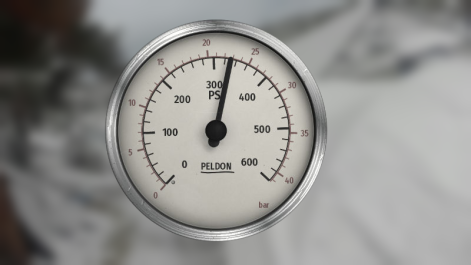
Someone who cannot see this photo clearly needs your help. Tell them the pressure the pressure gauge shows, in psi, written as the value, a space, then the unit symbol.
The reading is 330 psi
